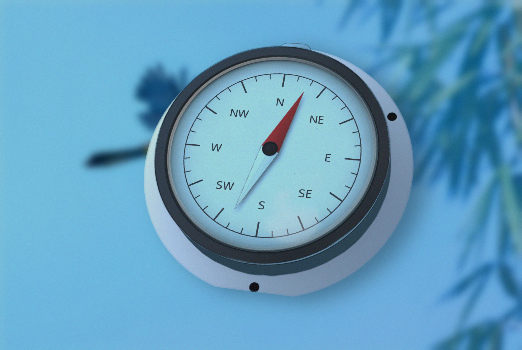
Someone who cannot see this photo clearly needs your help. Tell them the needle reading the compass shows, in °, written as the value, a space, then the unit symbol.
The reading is 20 °
